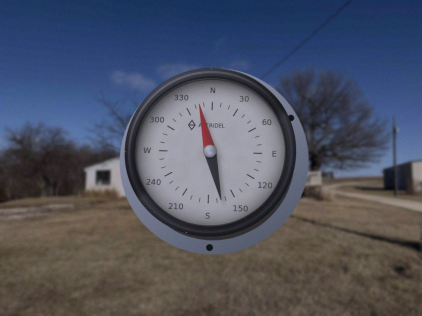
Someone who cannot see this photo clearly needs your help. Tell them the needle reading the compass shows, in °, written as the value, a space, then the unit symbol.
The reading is 345 °
